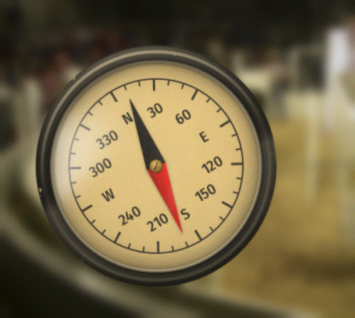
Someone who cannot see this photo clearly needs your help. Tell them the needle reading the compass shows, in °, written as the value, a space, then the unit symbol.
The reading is 190 °
